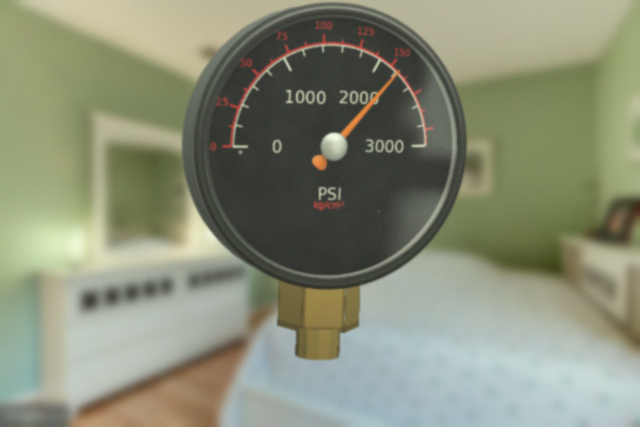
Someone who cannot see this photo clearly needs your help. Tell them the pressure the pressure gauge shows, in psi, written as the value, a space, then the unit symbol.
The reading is 2200 psi
